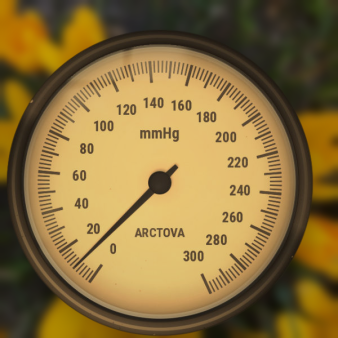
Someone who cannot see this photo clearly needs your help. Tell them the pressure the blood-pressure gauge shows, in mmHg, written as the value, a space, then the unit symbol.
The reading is 10 mmHg
